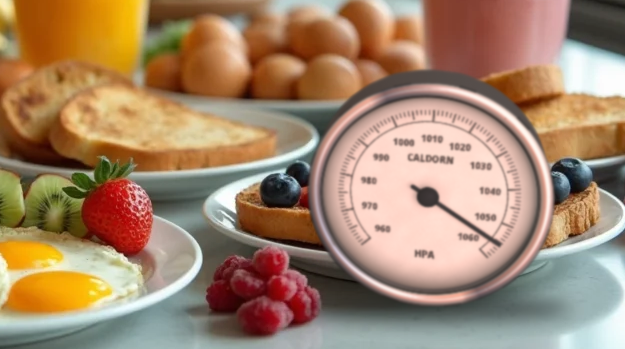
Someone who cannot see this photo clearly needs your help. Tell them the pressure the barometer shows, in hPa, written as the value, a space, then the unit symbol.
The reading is 1055 hPa
